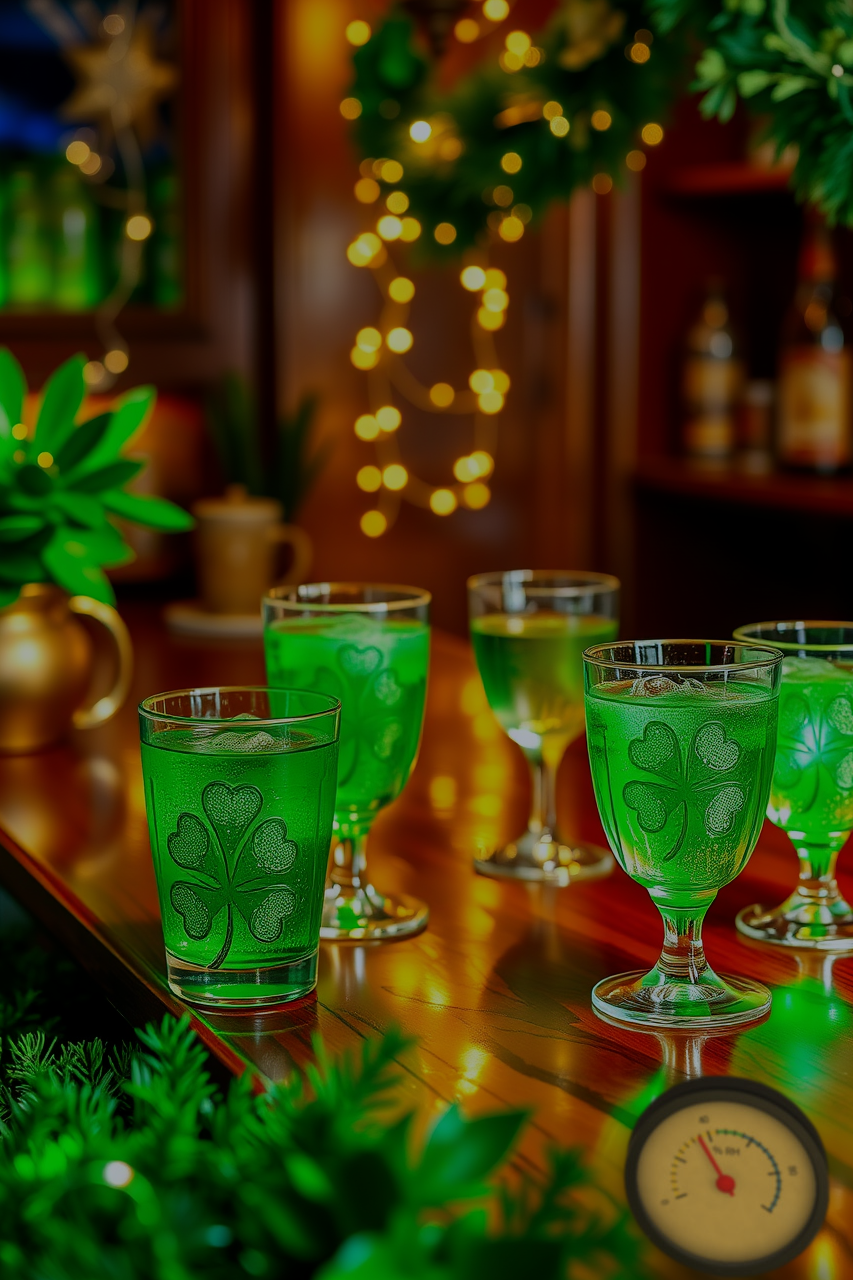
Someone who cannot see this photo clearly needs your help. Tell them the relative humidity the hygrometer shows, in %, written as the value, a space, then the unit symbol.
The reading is 36 %
